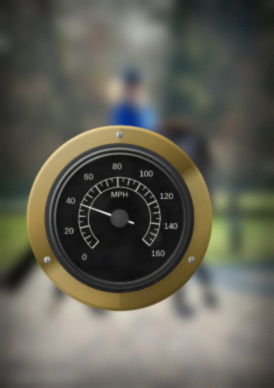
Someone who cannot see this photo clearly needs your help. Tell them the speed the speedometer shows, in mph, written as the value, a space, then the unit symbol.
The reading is 40 mph
